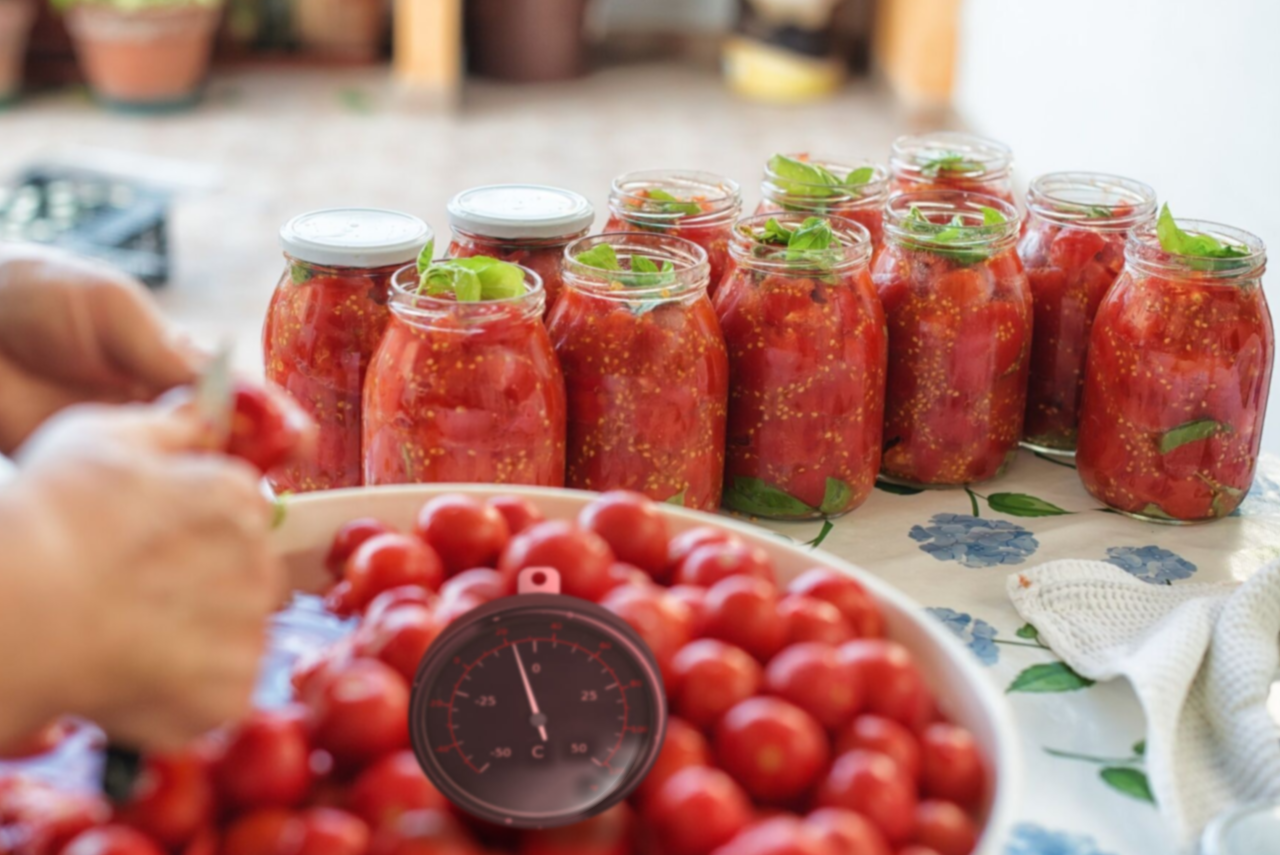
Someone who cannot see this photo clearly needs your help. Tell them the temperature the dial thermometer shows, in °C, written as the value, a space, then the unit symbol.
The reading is -5 °C
